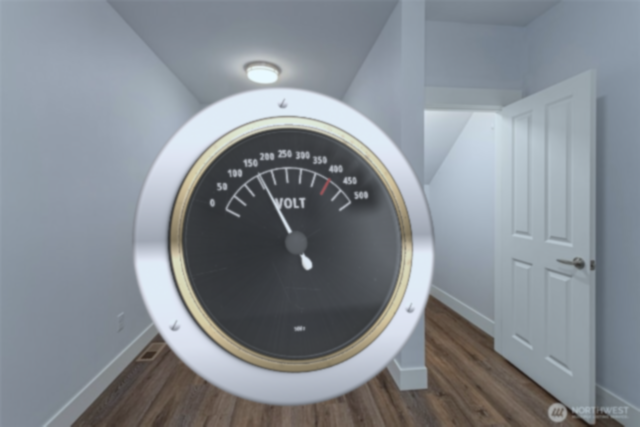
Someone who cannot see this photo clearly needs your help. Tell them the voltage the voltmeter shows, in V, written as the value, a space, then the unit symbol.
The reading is 150 V
